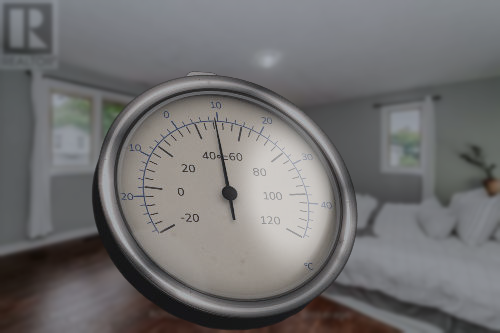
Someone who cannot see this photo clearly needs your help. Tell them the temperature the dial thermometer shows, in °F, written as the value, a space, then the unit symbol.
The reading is 48 °F
